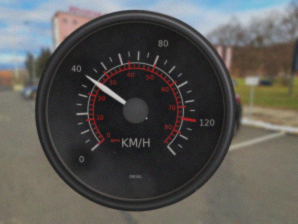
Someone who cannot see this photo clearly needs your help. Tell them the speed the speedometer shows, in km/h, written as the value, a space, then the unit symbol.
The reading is 40 km/h
